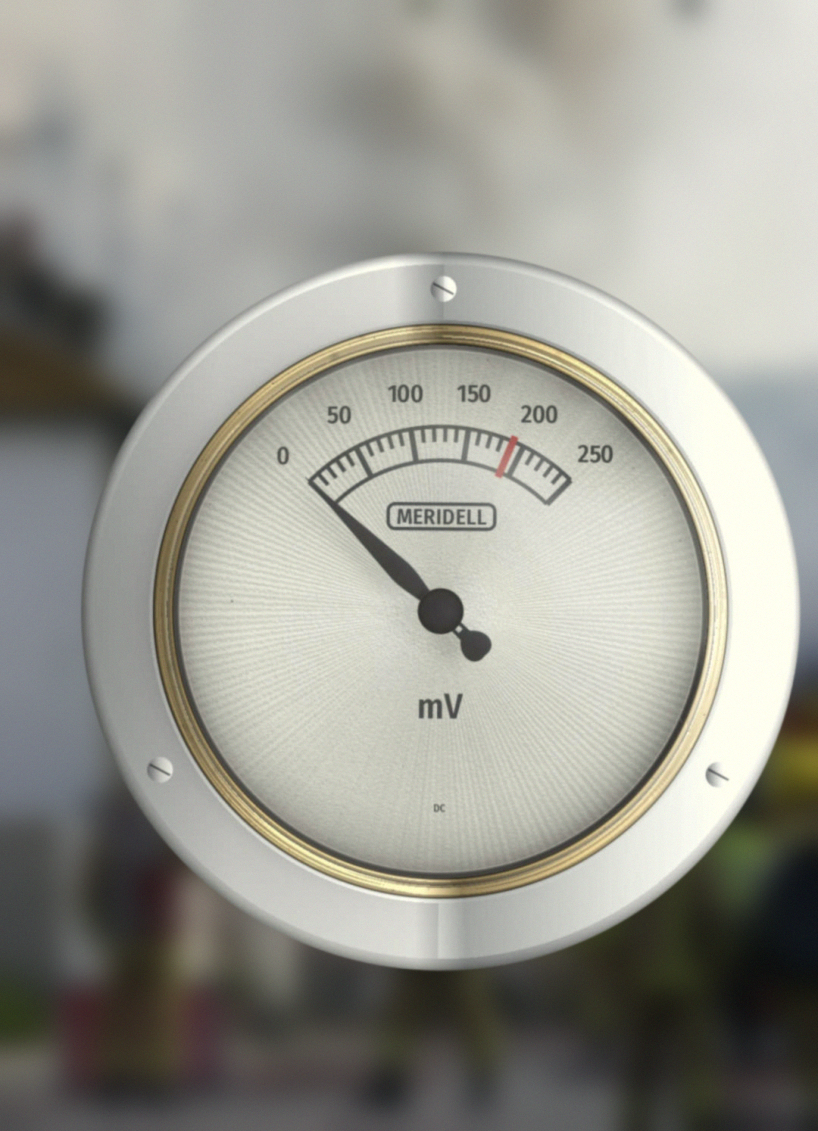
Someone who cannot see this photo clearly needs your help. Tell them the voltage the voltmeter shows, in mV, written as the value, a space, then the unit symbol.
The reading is 0 mV
